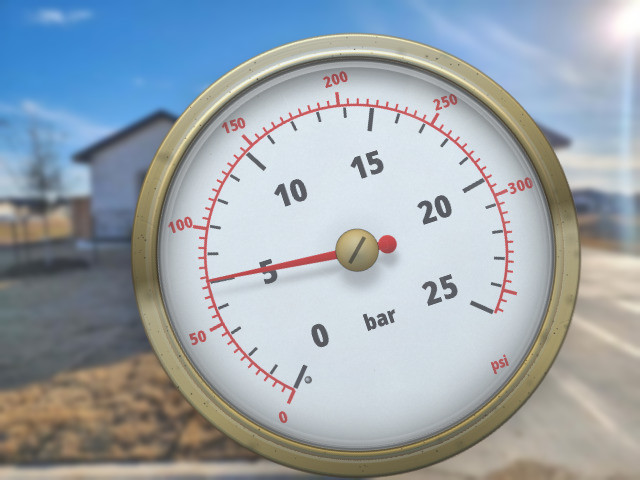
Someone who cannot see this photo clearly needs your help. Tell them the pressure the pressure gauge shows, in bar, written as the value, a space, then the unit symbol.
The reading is 5 bar
